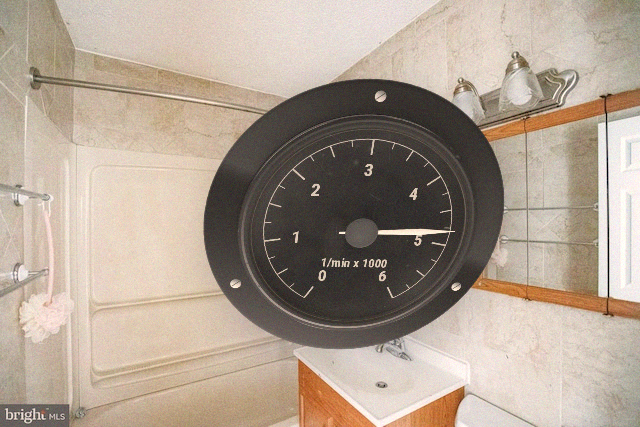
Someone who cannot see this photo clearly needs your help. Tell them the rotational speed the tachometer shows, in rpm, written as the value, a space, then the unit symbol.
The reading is 4750 rpm
